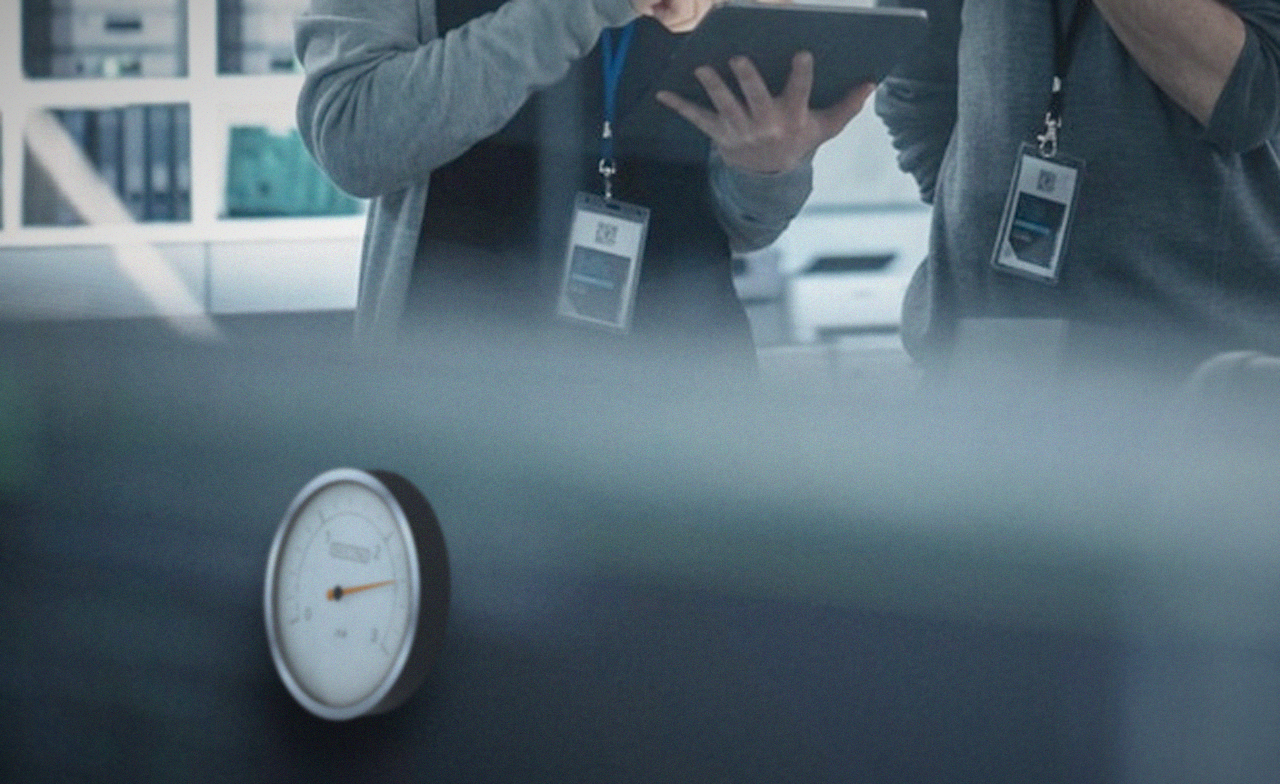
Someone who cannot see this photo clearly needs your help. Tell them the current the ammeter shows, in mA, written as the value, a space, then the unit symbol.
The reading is 2.4 mA
